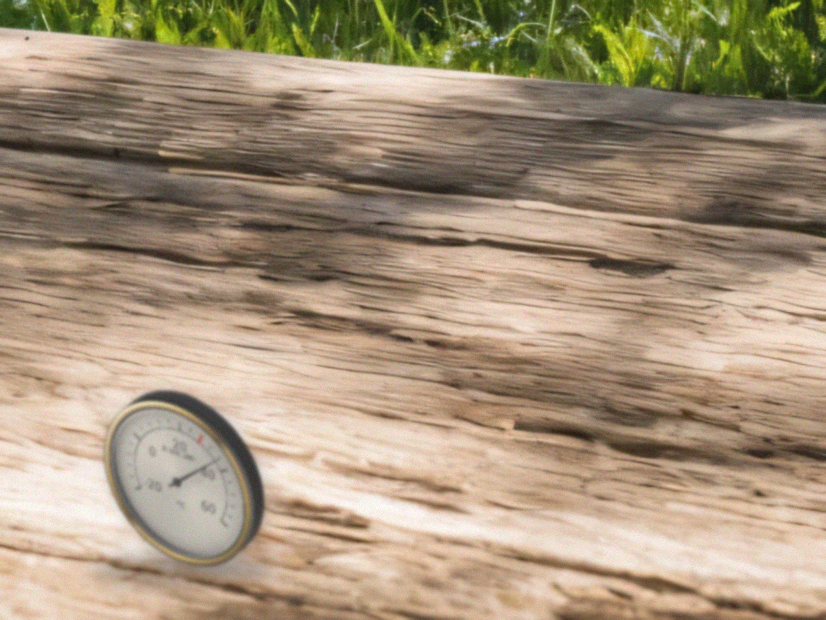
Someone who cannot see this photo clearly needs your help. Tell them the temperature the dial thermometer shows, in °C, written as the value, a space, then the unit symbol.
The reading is 36 °C
